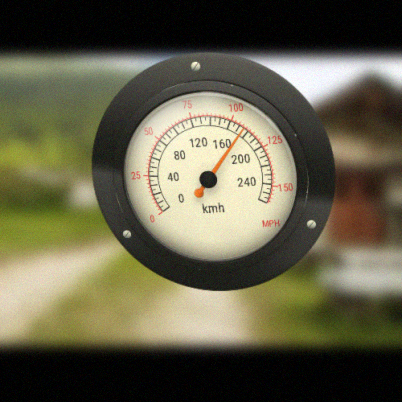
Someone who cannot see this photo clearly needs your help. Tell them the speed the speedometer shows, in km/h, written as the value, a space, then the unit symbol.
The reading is 175 km/h
